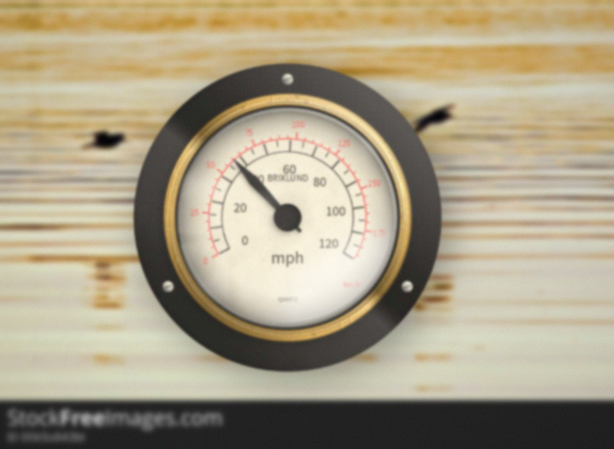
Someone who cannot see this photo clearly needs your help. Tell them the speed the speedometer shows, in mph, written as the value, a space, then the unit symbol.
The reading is 37.5 mph
